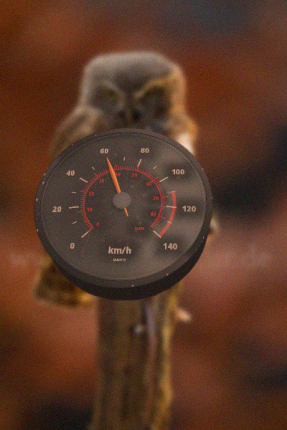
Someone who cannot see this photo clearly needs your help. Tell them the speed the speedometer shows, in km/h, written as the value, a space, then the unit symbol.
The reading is 60 km/h
